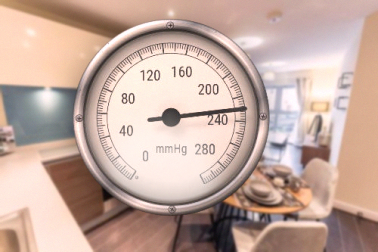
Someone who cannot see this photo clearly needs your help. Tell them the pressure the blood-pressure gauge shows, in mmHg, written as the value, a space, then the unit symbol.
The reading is 230 mmHg
